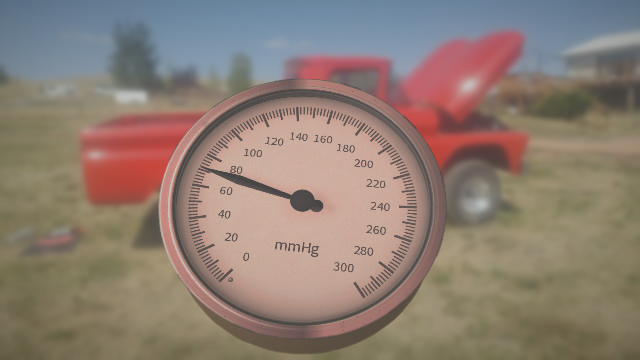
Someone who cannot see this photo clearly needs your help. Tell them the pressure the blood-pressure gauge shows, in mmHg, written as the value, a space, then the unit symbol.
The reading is 70 mmHg
